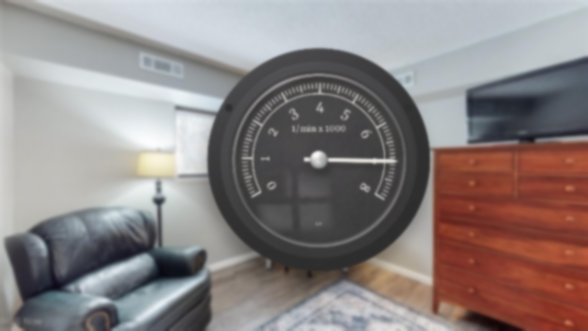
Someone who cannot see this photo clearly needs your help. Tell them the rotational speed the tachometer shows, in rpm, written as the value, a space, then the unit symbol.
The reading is 7000 rpm
